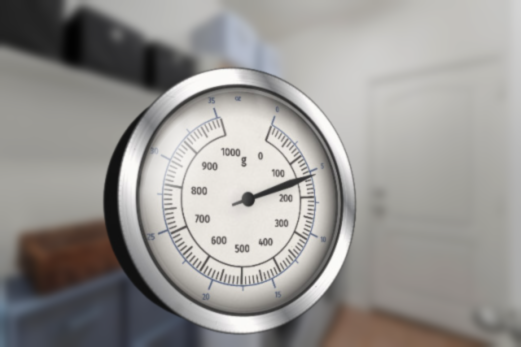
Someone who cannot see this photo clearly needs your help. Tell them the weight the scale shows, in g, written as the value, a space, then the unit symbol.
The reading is 150 g
